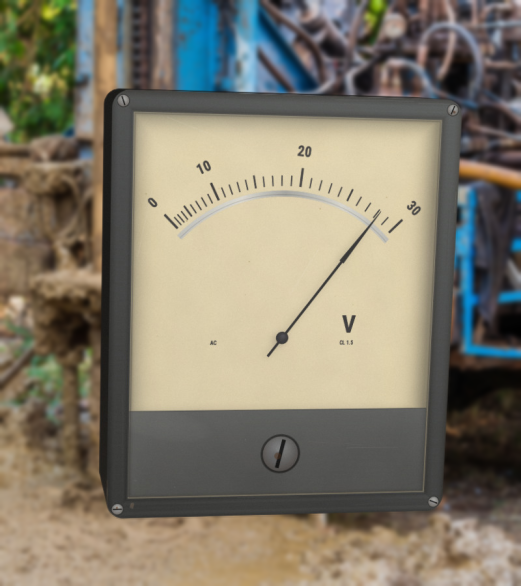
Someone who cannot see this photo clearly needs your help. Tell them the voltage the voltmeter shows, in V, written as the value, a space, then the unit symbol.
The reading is 28 V
